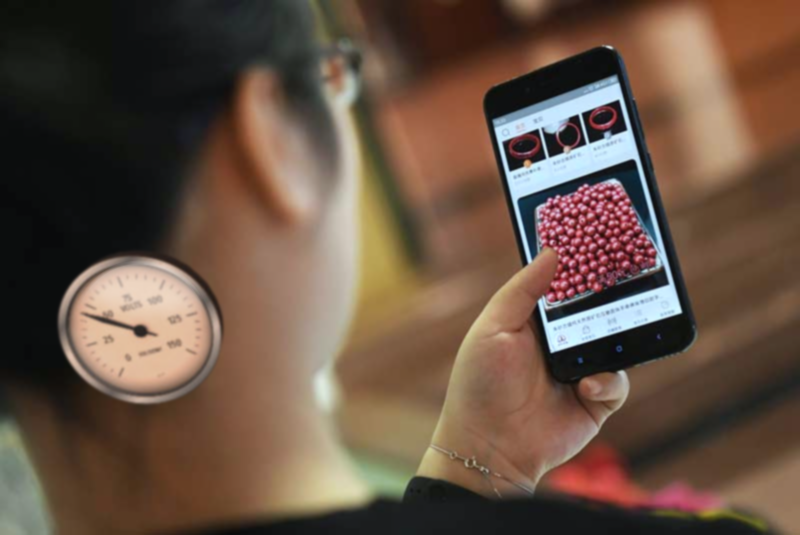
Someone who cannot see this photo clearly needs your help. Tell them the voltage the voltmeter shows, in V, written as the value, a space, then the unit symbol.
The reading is 45 V
